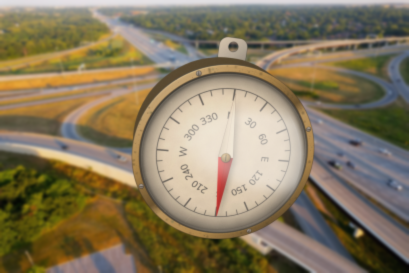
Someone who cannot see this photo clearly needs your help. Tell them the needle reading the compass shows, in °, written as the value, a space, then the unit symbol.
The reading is 180 °
